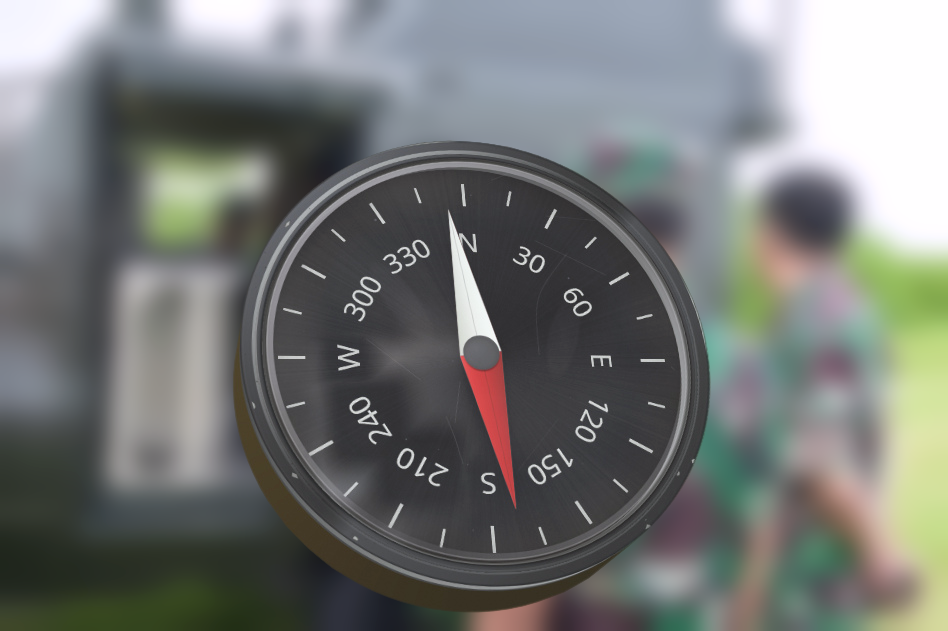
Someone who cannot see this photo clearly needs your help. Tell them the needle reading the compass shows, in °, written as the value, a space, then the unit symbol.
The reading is 172.5 °
